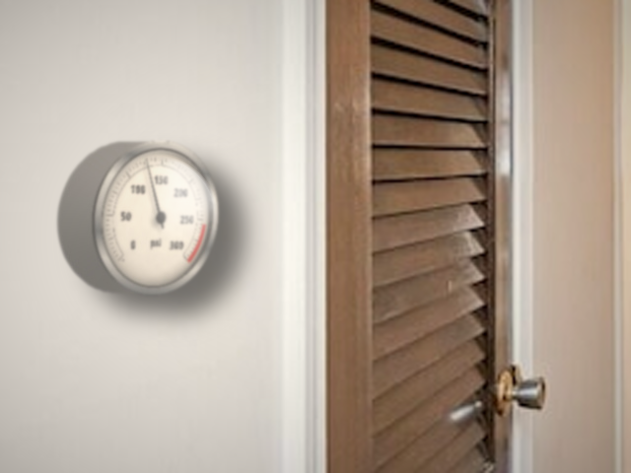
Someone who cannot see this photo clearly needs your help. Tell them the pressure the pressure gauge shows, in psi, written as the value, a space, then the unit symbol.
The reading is 125 psi
